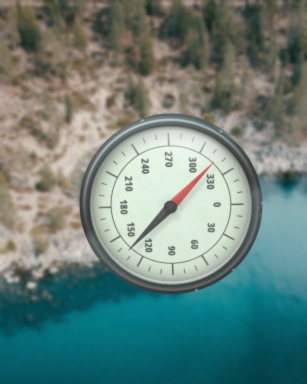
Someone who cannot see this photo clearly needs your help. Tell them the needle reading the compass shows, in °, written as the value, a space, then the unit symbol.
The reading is 315 °
